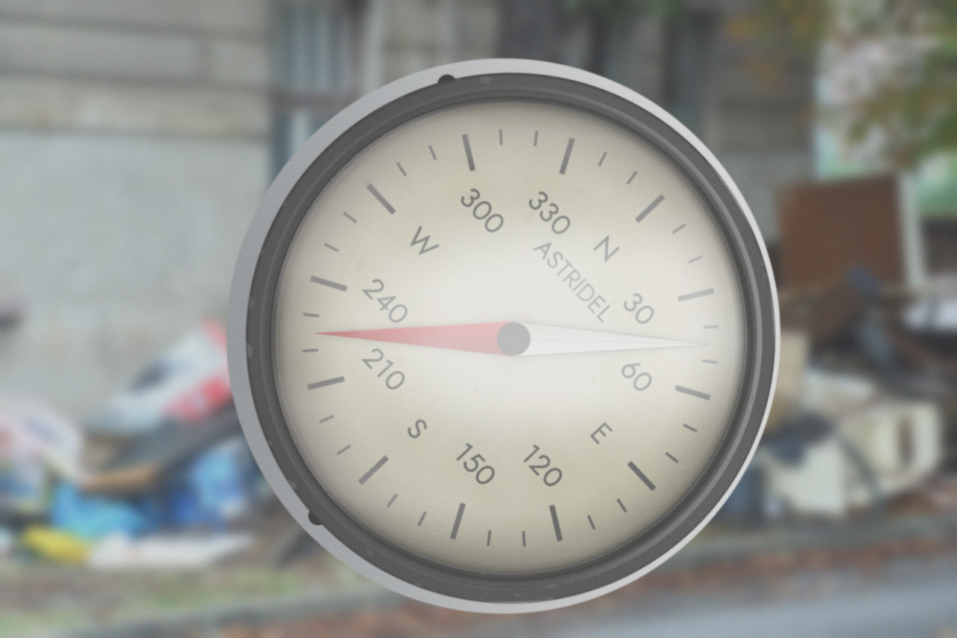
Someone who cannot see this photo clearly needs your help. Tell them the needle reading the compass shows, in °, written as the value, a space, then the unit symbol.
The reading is 225 °
